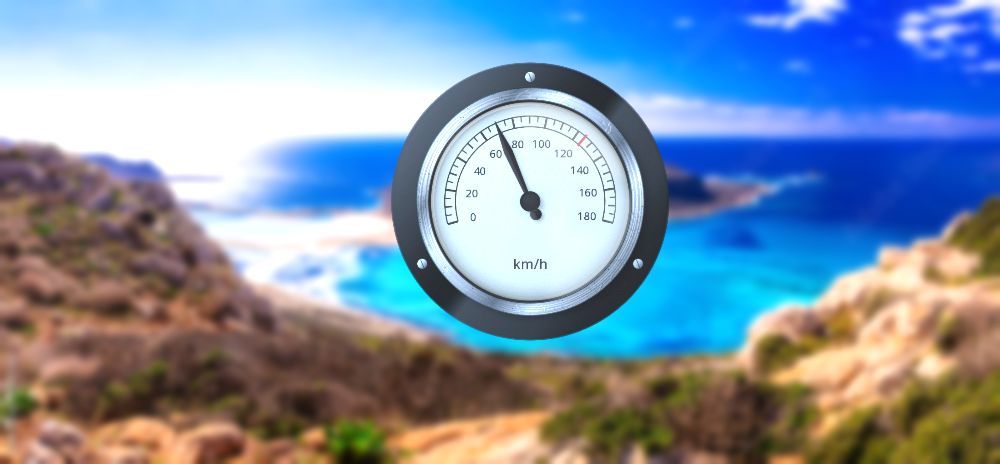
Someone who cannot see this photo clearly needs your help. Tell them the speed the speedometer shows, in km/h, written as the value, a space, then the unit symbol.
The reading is 70 km/h
